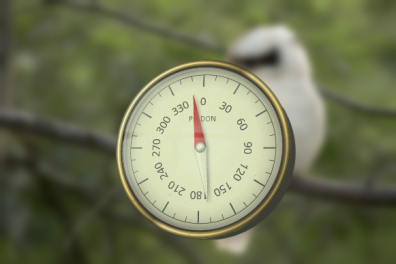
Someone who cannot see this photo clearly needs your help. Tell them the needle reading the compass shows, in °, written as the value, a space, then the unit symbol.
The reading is 350 °
